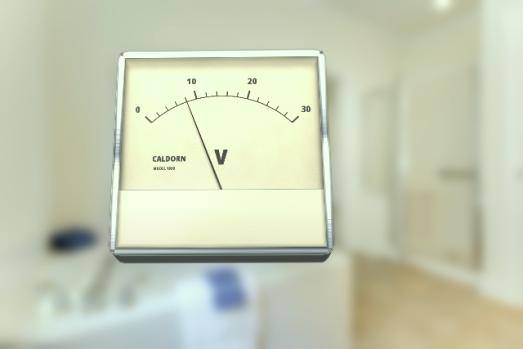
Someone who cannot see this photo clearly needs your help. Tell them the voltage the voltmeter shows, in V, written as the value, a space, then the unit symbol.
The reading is 8 V
